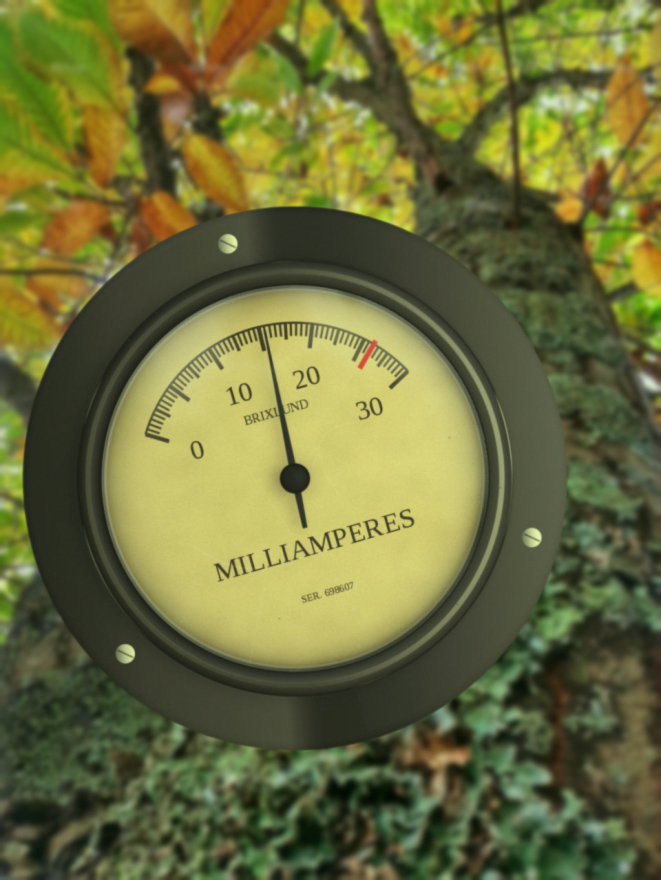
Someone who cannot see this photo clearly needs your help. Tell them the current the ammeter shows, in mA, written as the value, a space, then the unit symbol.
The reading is 15.5 mA
